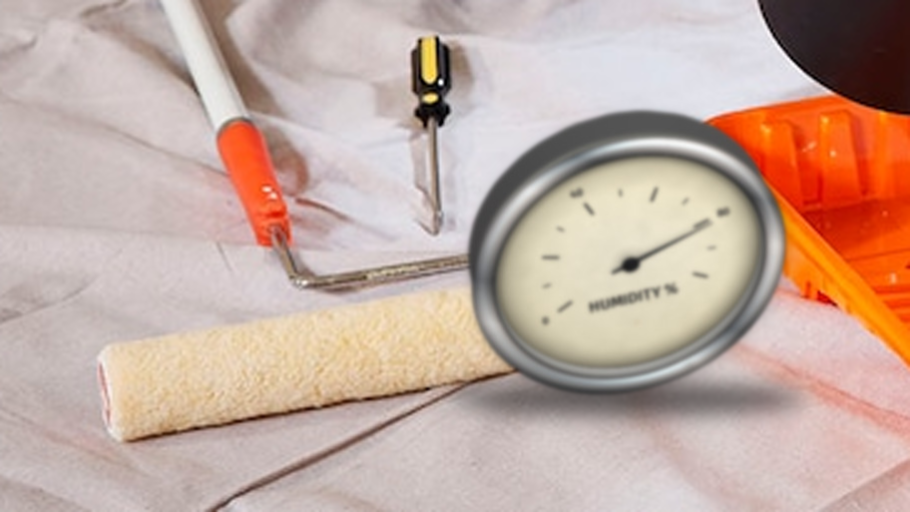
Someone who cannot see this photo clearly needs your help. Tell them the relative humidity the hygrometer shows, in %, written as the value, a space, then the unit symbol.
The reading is 80 %
